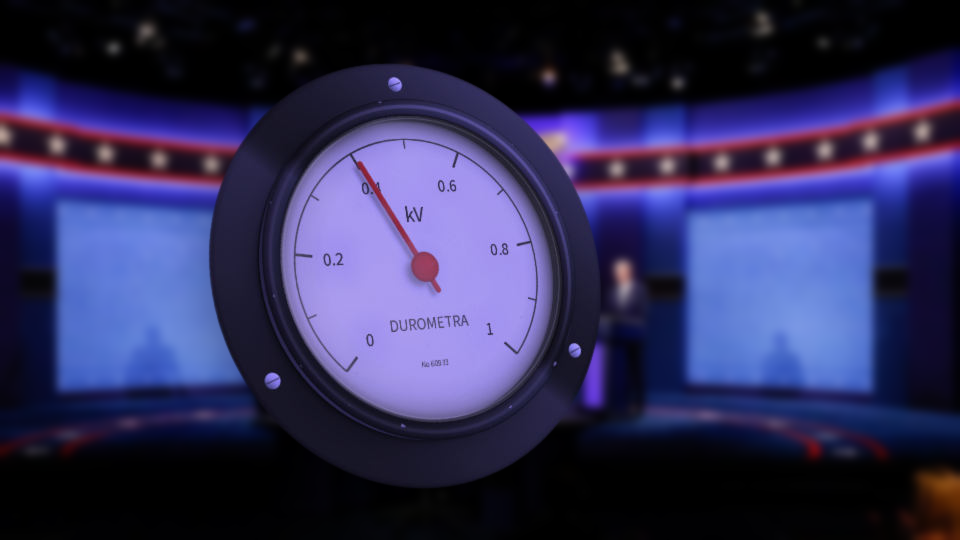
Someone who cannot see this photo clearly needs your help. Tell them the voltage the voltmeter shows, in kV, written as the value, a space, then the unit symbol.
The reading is 0.4 kV
